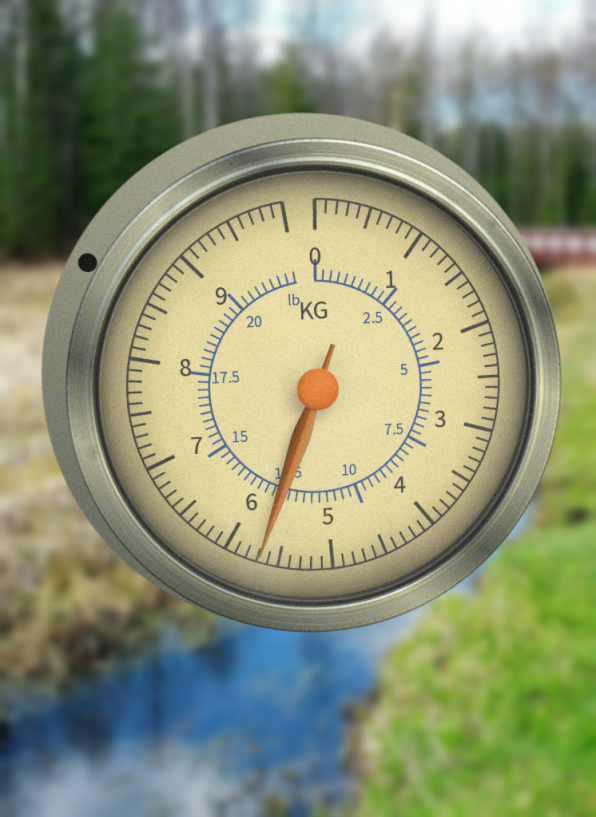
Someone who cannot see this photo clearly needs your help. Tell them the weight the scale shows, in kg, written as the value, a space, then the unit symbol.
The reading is 5.7 kg
